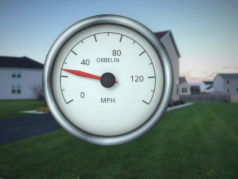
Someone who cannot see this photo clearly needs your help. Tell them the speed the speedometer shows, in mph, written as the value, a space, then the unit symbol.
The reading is 25 mph
